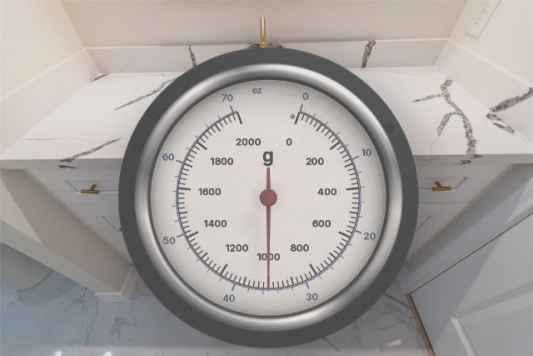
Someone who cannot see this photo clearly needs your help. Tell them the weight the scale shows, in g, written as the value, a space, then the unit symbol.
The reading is 1000 g
